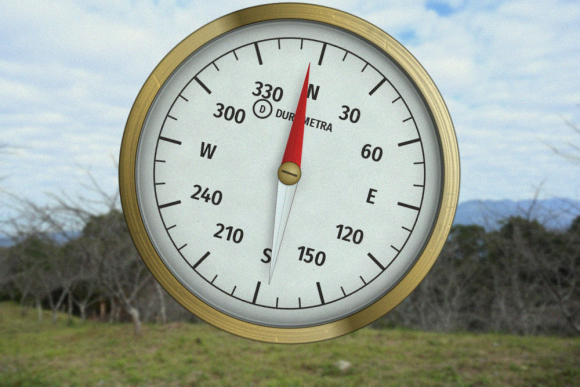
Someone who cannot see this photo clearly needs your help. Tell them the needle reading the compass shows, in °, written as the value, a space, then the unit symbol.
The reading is 355 °
